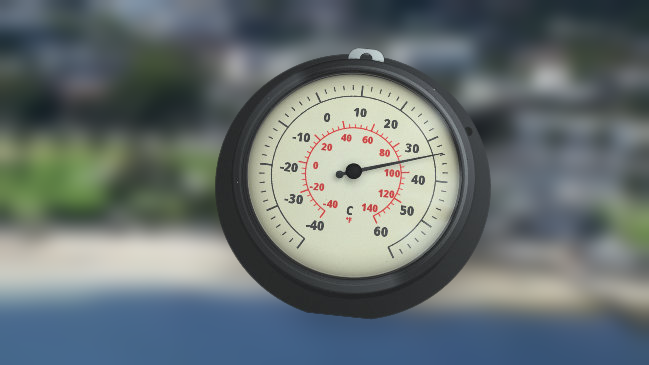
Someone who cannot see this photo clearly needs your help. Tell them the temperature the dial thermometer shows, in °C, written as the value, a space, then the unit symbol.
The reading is 34 °C
